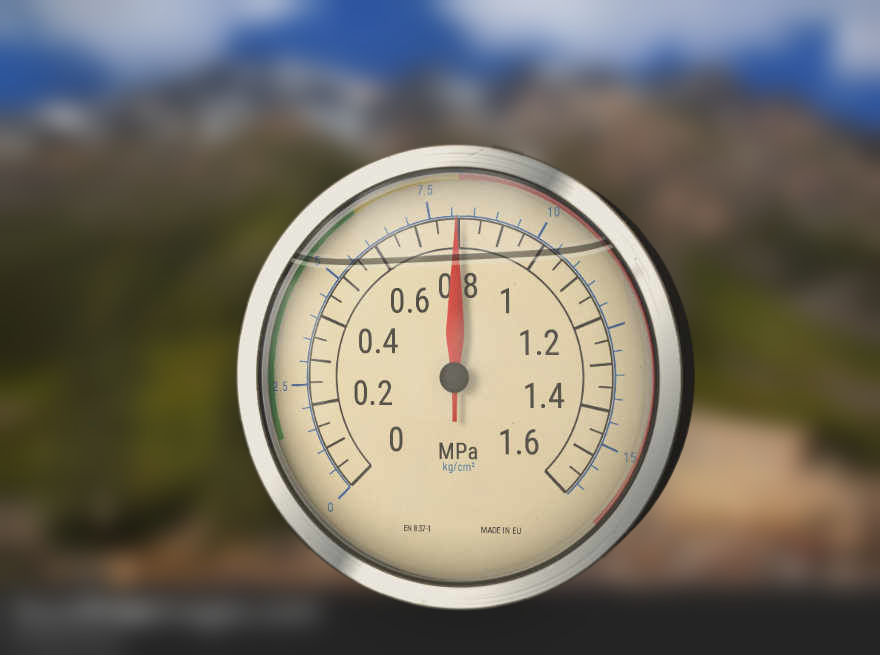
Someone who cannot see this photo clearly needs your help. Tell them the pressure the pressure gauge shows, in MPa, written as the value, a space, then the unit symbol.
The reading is 0.8 MPa
